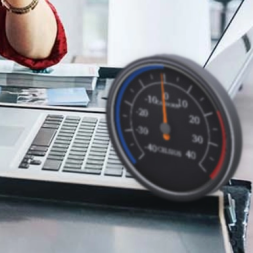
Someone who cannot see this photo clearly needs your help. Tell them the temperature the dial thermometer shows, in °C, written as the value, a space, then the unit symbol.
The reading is 0 °C
